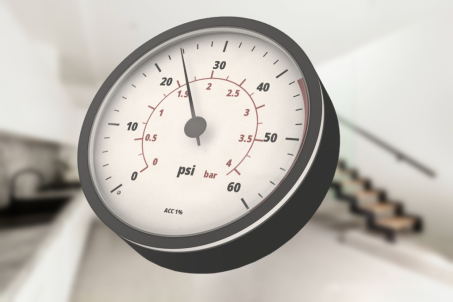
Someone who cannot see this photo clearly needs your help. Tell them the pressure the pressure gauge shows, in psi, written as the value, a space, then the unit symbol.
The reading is 24 psi
